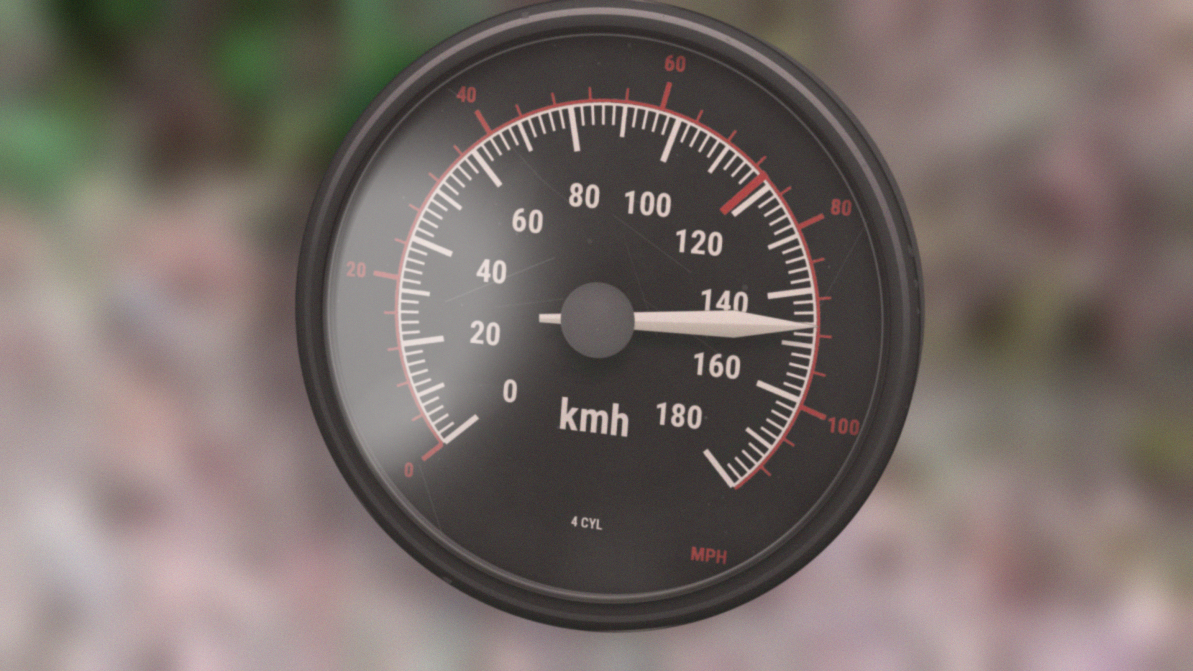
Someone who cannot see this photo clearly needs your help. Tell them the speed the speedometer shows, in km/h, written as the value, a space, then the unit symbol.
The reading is 146 km/h
